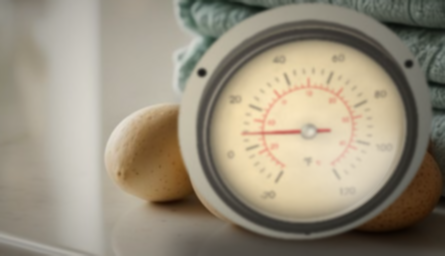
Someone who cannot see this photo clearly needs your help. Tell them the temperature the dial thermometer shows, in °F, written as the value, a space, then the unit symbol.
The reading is 8 °F
